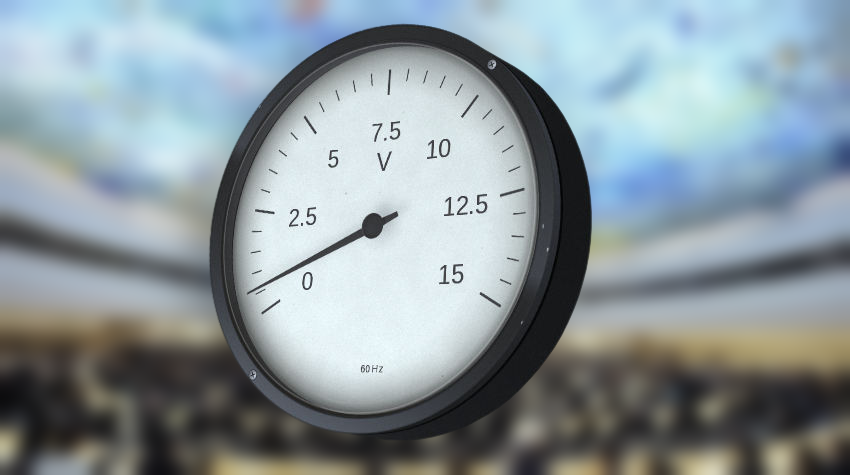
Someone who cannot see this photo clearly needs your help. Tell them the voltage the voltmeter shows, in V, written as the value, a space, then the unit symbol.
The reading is 0.5 V
